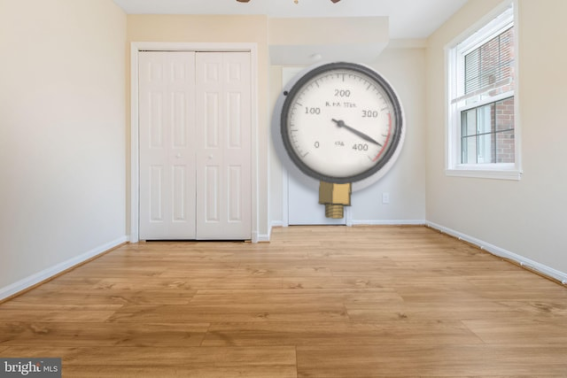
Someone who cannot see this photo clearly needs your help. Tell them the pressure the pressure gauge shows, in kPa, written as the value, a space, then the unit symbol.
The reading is 370 kPa
